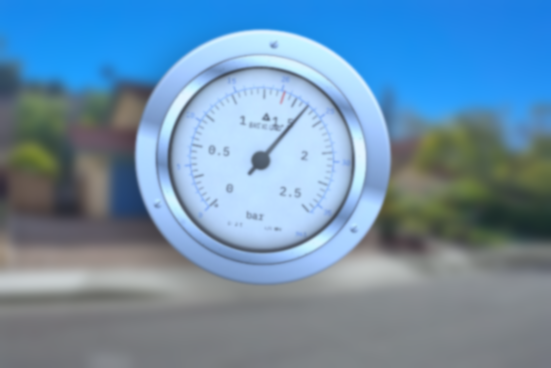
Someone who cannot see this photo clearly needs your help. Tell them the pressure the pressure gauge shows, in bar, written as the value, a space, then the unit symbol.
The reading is 1.6 bar
